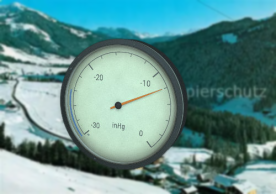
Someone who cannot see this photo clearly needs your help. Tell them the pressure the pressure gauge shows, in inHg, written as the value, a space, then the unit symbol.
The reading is -8 inHg
